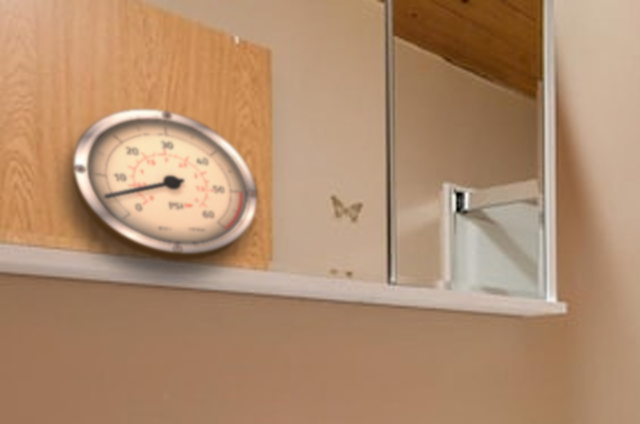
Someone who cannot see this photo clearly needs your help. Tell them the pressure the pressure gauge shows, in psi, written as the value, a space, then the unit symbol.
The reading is 5 psi
